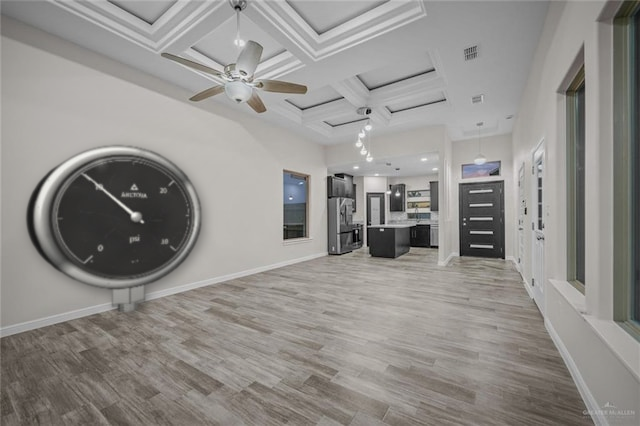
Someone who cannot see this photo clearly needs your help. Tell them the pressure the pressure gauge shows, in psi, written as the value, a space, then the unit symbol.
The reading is 10 psi
